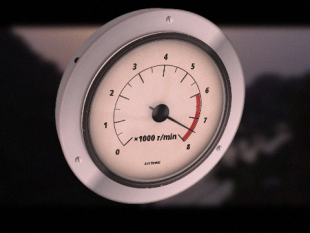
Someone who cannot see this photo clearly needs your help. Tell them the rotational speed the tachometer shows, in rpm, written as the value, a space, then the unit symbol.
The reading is 7500 rpm
